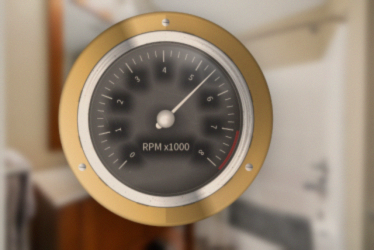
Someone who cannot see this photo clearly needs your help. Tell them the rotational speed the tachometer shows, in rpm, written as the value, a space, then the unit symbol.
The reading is 5400 rpm
